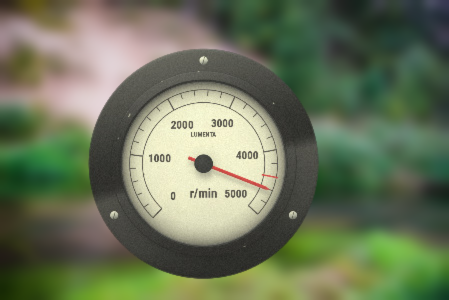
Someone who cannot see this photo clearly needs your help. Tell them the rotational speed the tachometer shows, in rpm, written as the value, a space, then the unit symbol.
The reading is 4600 rpm
